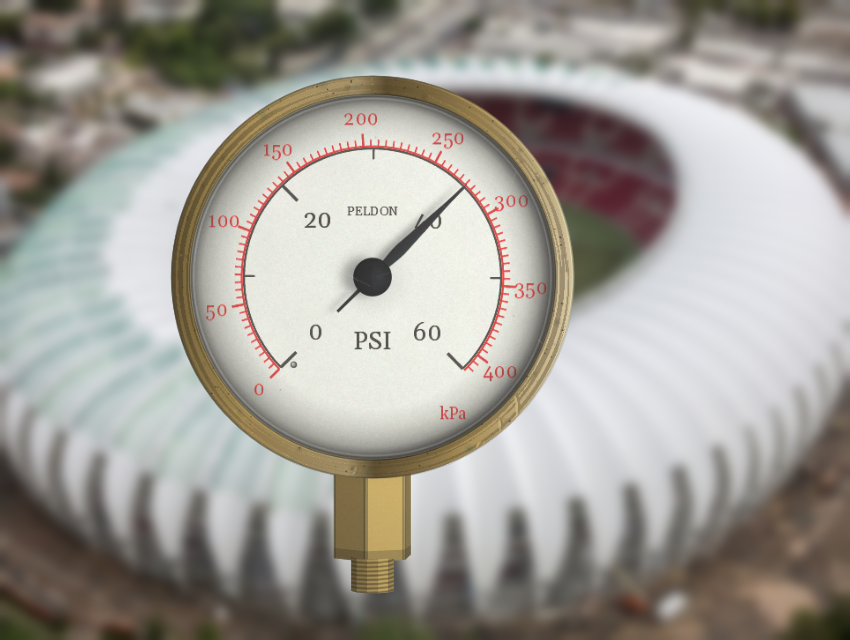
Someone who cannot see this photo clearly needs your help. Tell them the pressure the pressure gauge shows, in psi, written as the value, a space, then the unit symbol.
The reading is 40 psi
